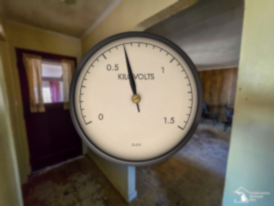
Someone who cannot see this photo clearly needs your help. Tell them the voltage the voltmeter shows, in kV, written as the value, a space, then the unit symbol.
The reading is 0.65 kV
